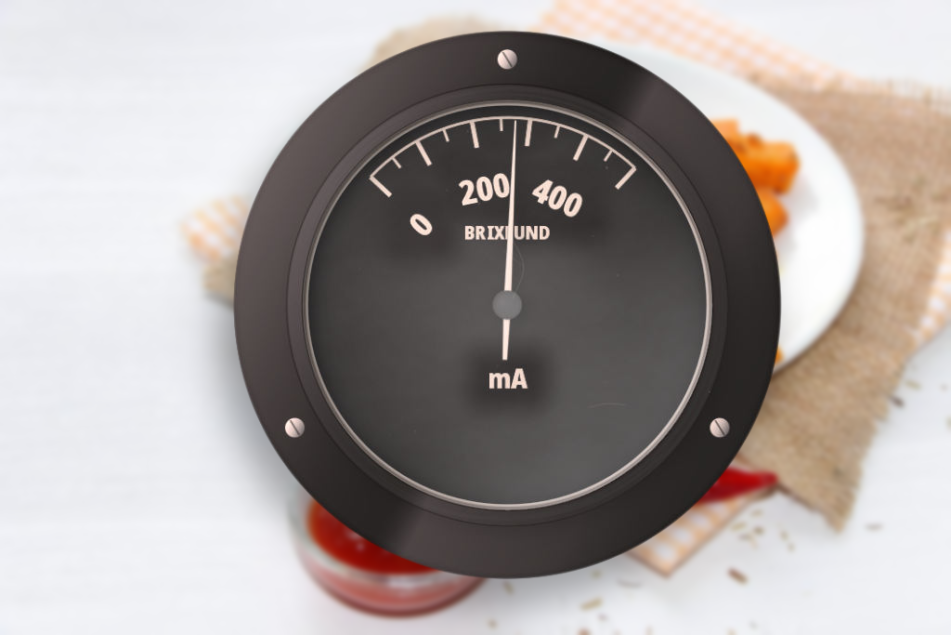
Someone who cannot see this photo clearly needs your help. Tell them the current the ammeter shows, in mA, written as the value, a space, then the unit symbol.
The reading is 275 mA
